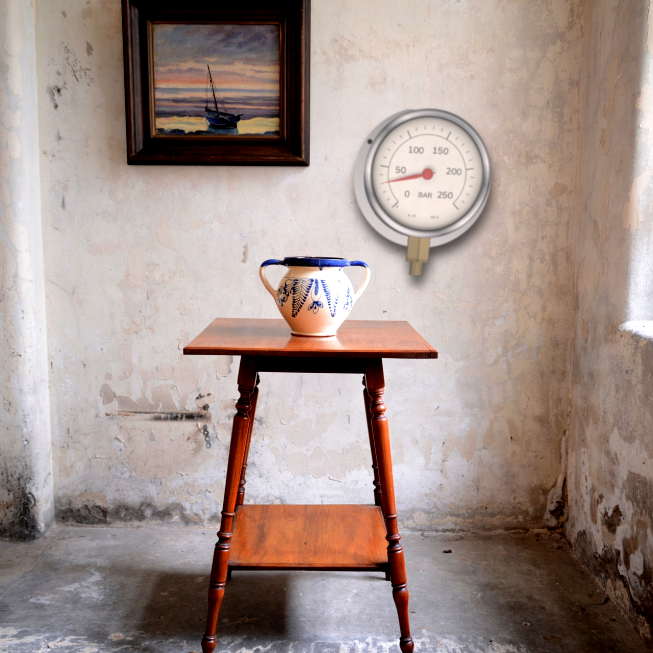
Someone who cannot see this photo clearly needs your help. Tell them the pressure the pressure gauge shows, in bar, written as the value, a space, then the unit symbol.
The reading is 30 bar
